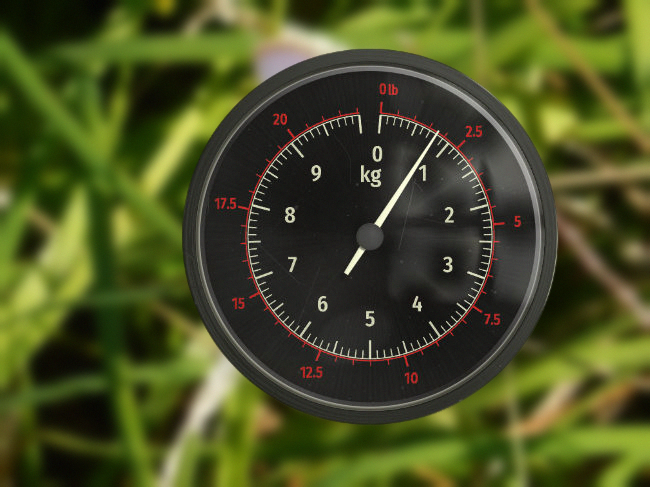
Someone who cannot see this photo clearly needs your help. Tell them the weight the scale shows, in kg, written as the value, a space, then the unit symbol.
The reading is 0.8 kg
